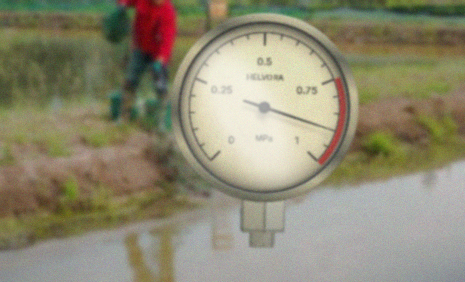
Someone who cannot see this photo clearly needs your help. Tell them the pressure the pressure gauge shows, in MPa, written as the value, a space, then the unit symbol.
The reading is 0.9 MPa
